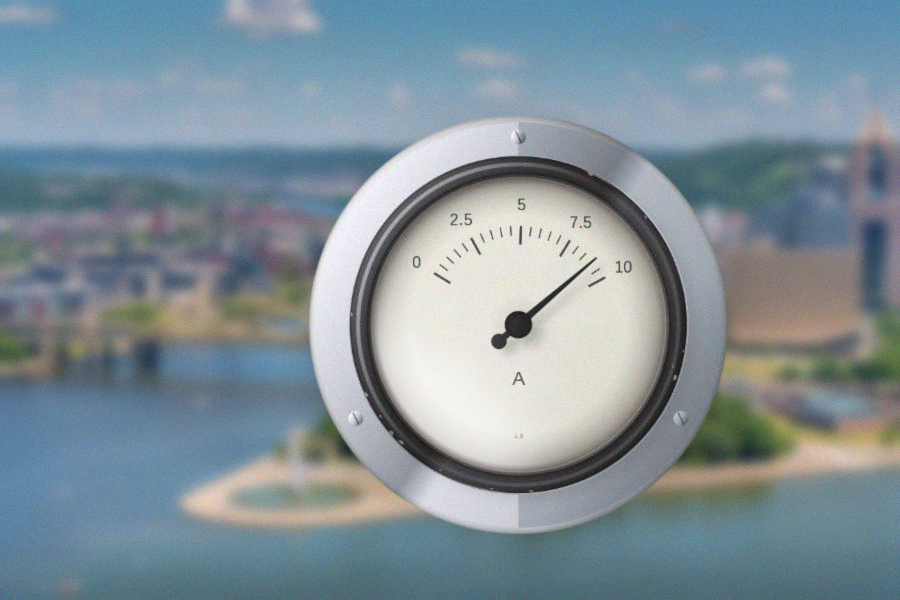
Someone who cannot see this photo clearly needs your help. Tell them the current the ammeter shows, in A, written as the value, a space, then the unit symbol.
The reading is 9 A
